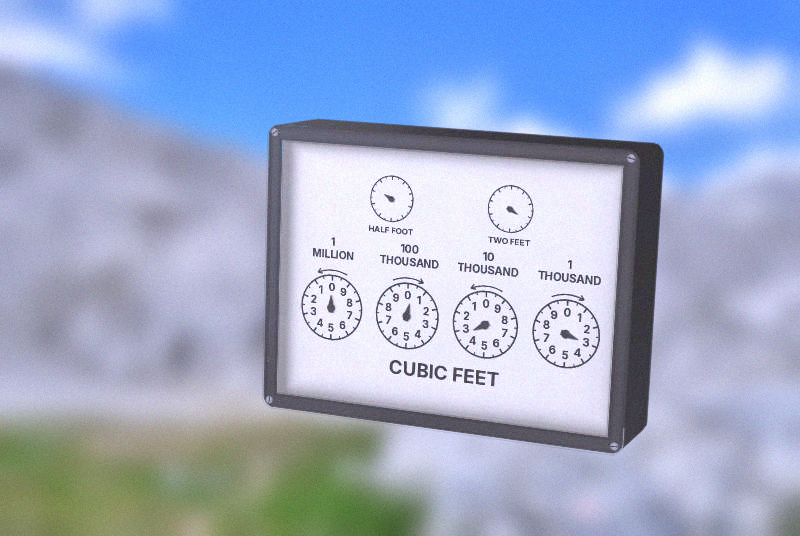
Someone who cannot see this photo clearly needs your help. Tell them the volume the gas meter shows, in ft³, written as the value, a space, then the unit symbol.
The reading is 3300 ft³
